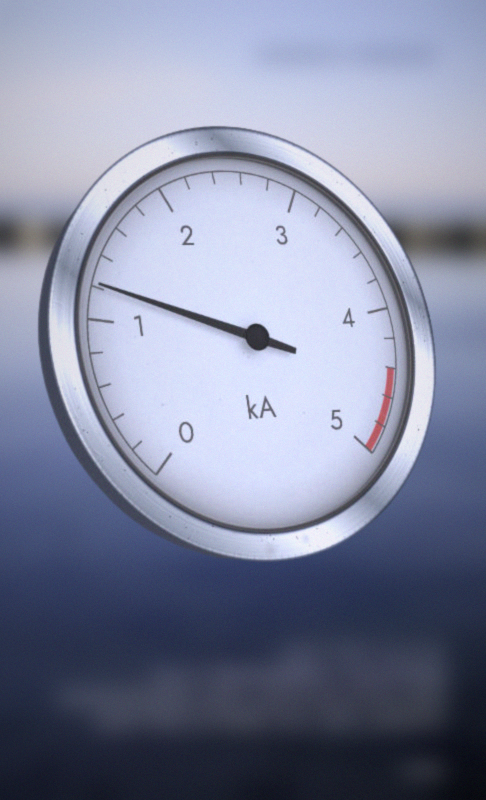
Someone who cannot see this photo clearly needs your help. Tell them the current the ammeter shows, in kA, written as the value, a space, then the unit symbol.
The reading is 1.2 kA
